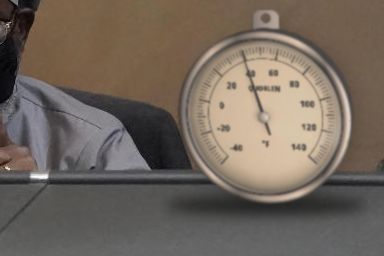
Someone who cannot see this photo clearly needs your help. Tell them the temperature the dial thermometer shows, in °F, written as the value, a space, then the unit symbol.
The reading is 40 °F
